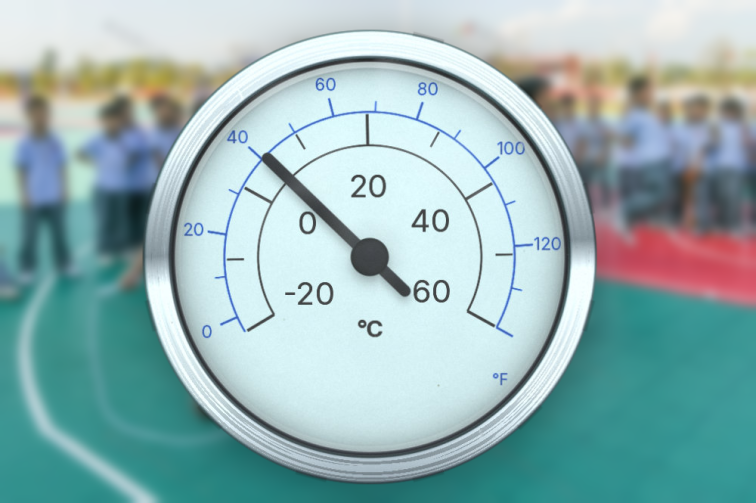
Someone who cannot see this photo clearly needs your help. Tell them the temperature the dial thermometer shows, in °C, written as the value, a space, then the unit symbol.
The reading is 5 °C
